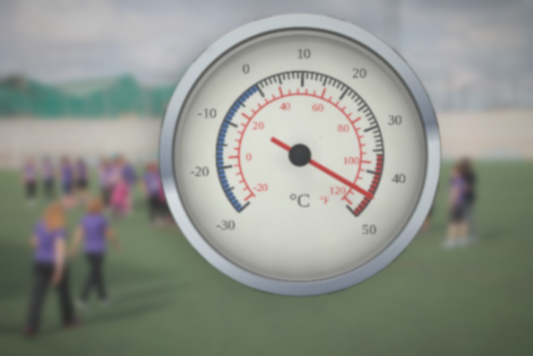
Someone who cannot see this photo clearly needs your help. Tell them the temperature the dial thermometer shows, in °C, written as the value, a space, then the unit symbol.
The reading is 45 °C
